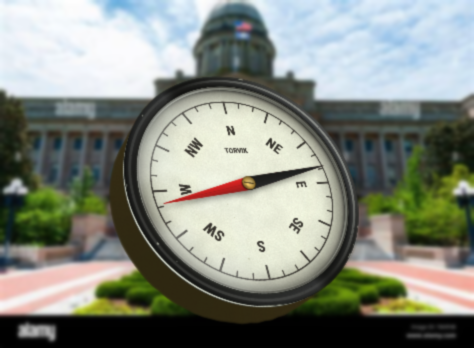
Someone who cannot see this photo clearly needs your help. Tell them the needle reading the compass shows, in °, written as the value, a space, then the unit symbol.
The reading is 260 °
